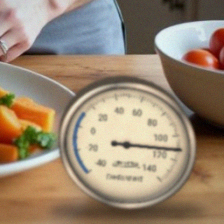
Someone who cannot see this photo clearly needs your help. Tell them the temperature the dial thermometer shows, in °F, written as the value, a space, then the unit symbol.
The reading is 110 °F
